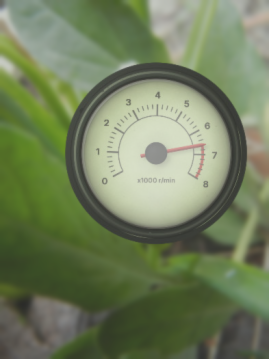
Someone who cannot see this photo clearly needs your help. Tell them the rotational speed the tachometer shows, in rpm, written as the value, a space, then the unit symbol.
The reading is 6600 rpm
